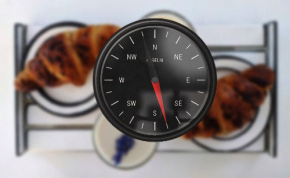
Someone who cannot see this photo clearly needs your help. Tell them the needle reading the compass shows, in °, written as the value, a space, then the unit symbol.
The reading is 165 °
